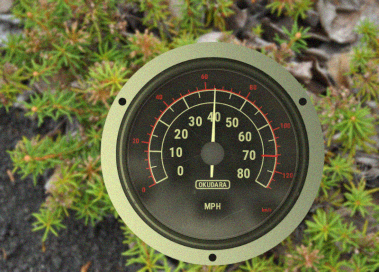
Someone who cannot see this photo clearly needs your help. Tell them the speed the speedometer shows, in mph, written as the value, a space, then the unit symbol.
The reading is 40 mph
